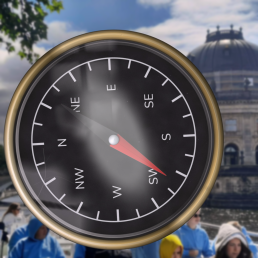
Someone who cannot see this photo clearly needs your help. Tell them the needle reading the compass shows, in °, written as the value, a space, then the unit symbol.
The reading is 217.5 °
